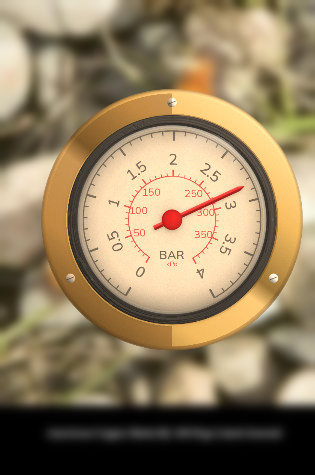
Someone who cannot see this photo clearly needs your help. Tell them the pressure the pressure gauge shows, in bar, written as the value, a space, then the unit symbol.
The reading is 2.85 bar
